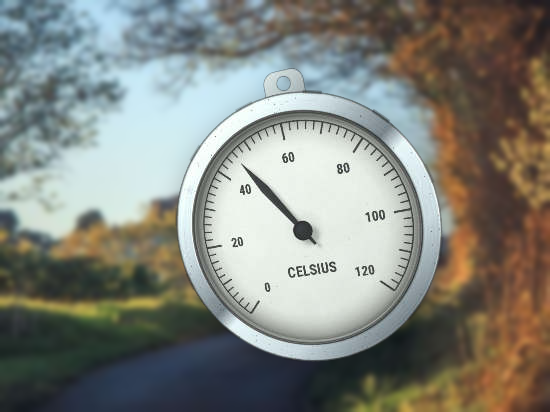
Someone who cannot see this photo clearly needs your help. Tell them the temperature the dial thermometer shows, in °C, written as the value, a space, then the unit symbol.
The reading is 46 °C
